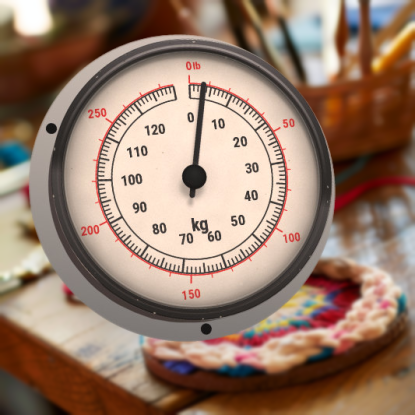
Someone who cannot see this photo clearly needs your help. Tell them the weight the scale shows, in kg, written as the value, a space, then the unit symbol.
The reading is 3 kg
